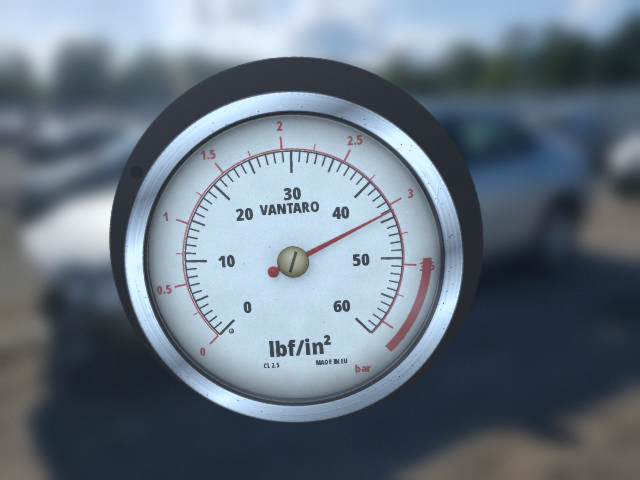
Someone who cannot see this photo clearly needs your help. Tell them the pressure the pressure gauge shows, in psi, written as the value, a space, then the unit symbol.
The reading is 44 psi
